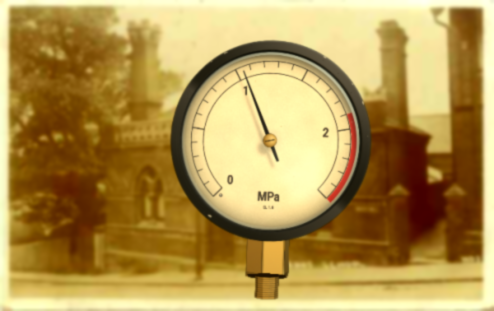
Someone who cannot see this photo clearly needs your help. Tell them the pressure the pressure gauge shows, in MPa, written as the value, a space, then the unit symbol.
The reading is 1.05 MPa
